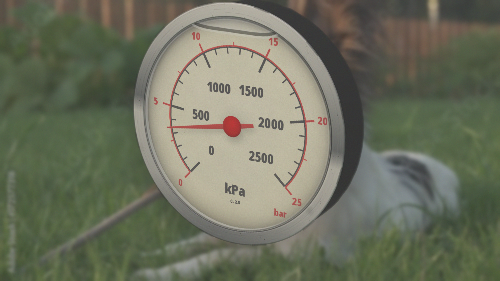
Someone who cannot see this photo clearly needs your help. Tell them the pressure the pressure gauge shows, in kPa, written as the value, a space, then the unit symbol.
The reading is 350 kPa
